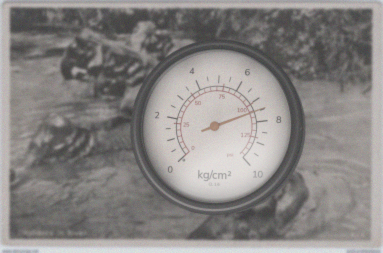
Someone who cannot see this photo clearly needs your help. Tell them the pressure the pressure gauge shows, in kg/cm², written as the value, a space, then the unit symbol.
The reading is 7.5 kg/cm²
